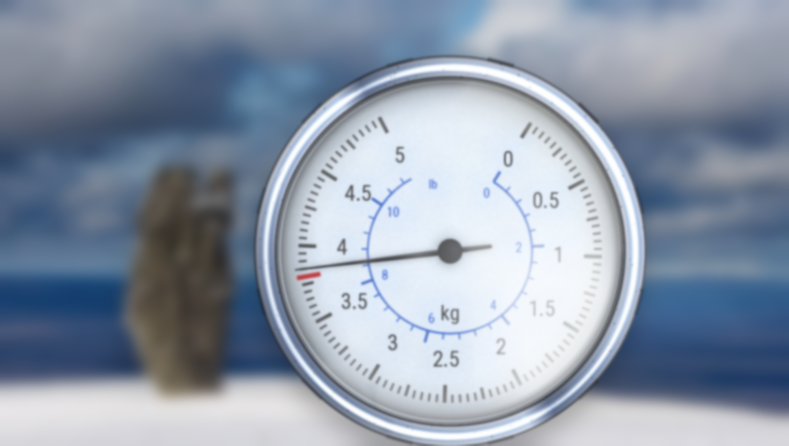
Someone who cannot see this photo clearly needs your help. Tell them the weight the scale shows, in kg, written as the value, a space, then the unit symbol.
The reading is 3.85 kg
